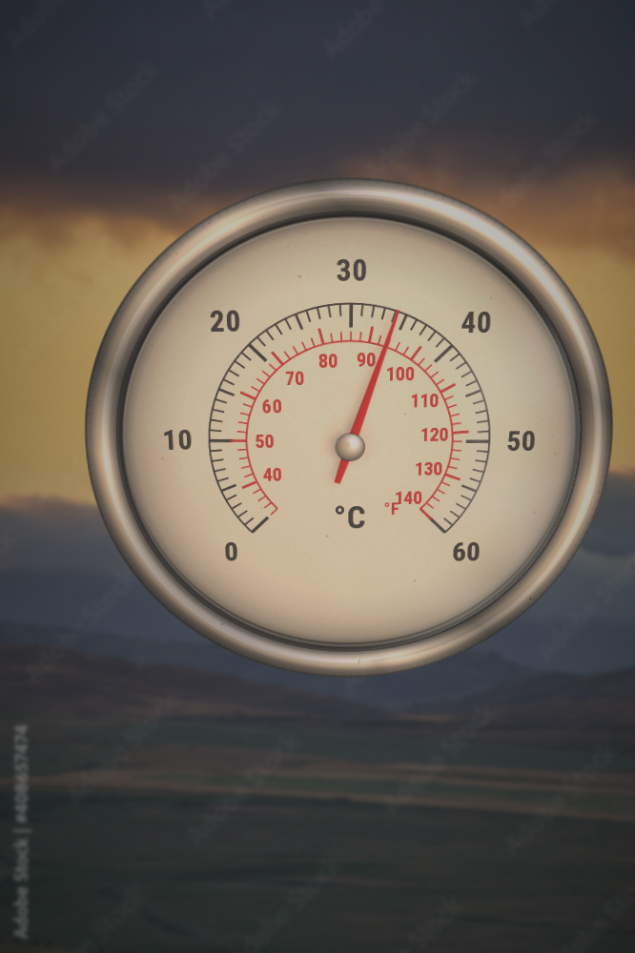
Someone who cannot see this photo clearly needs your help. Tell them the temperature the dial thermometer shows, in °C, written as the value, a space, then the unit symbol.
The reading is 34 °C
